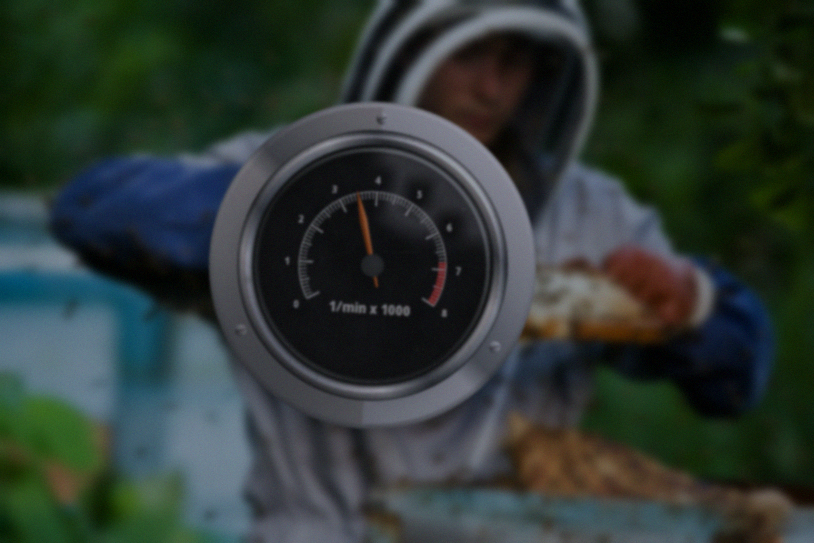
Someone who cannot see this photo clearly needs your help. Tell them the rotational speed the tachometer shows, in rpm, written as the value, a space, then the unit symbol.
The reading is 3500 rpm
